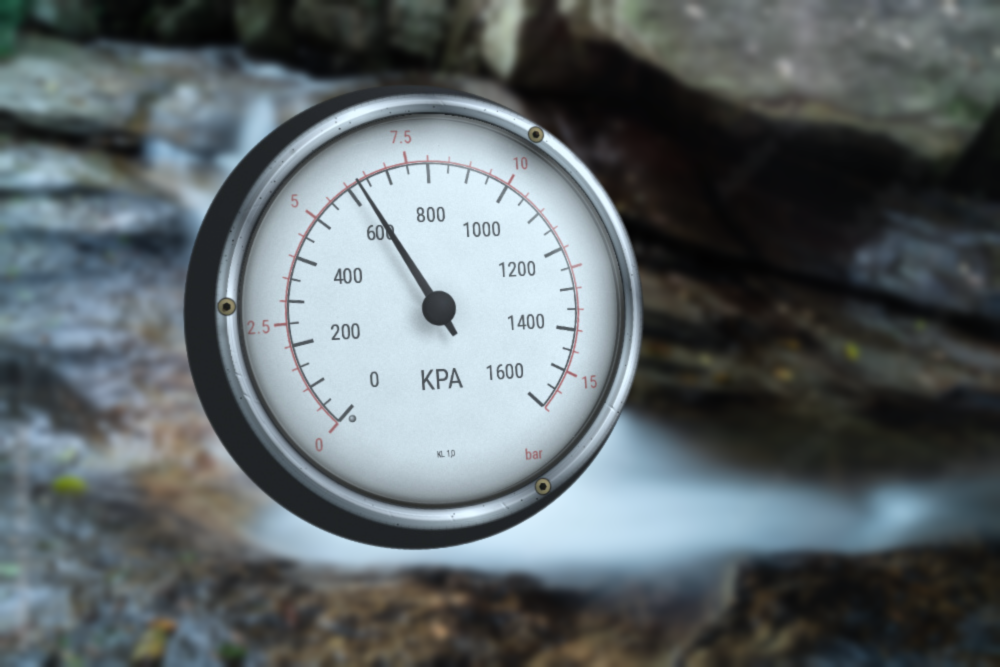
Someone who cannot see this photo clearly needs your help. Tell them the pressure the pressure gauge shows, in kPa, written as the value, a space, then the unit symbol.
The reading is 625 kPa
